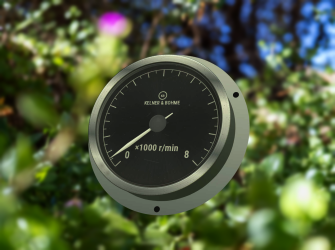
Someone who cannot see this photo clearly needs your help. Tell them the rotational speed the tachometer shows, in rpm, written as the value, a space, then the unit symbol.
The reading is 250 rpm
